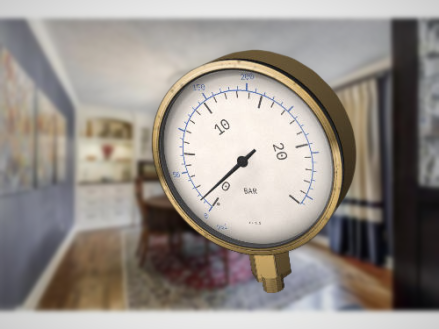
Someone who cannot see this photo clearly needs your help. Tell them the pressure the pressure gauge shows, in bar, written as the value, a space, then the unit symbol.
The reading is 1 bar
